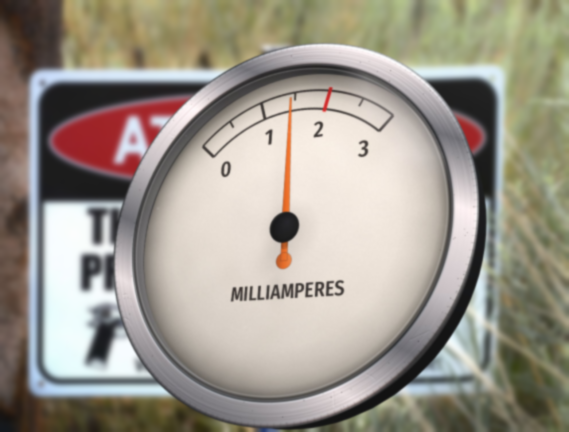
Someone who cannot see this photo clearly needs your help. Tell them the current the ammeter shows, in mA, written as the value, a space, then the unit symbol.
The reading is 1.5 mA
